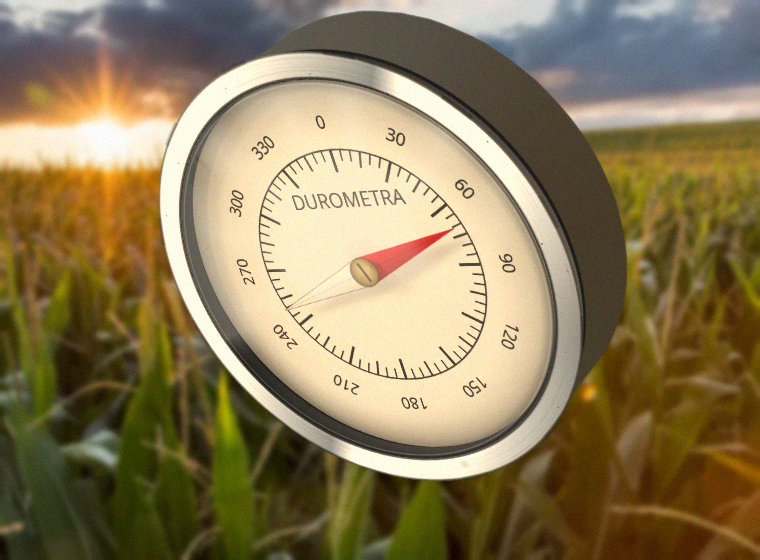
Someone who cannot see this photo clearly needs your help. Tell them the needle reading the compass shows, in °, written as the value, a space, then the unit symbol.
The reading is 70 °
